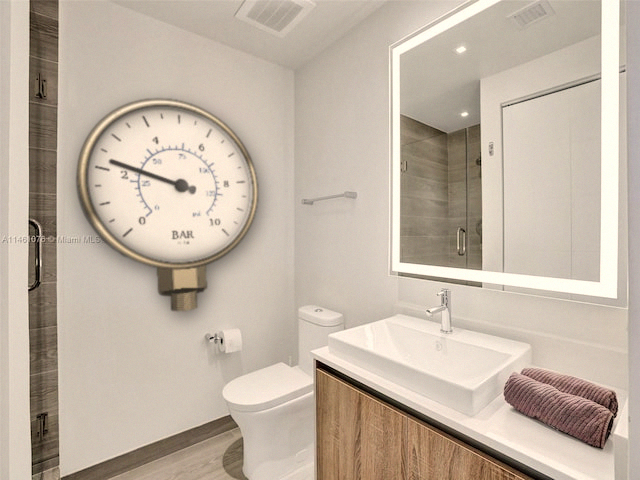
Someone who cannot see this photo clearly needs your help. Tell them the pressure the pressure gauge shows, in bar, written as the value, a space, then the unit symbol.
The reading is 2.25 bar
